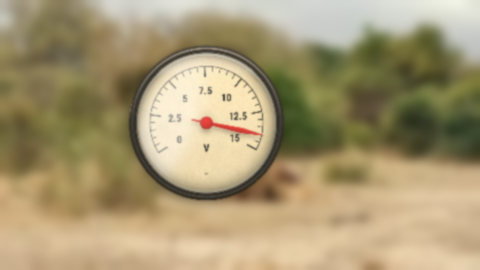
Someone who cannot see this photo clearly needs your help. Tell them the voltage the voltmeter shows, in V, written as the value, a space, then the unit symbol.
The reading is 14 V
